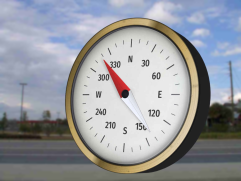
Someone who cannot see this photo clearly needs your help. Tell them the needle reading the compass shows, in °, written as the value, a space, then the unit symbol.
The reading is 320 °
